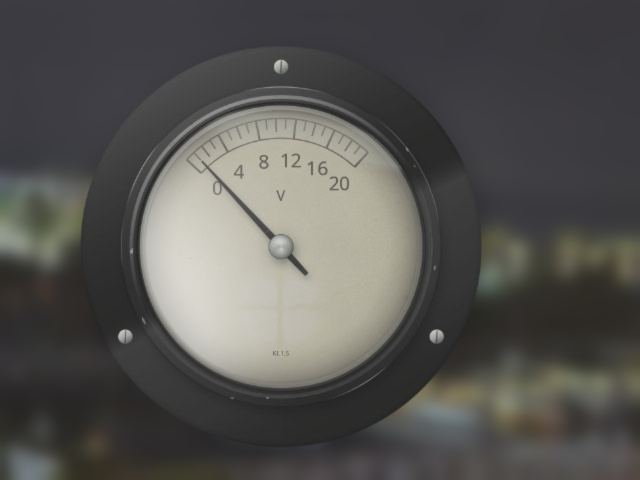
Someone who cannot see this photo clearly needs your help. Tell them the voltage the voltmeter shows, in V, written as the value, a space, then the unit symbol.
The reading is 1 V
